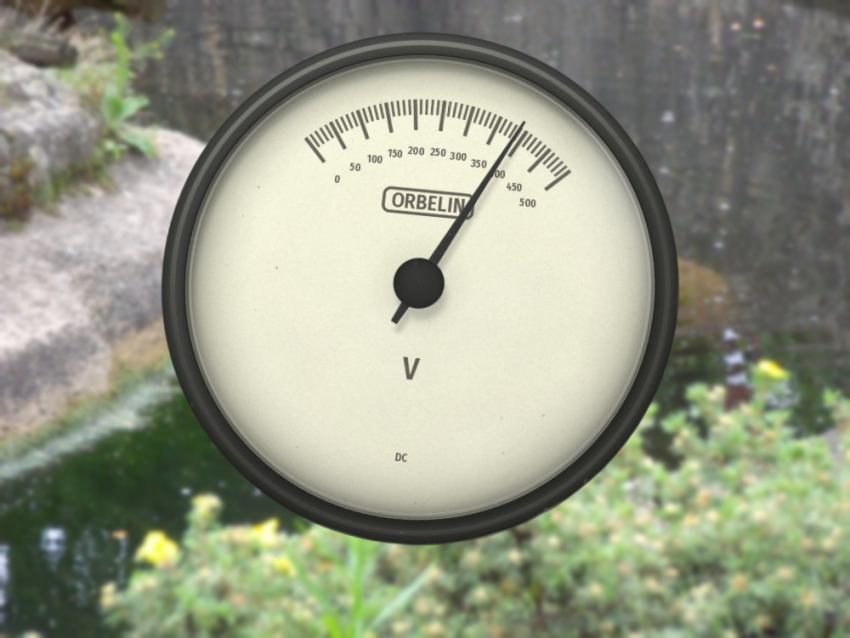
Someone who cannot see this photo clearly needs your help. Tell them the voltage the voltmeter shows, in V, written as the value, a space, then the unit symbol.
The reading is 390 V
